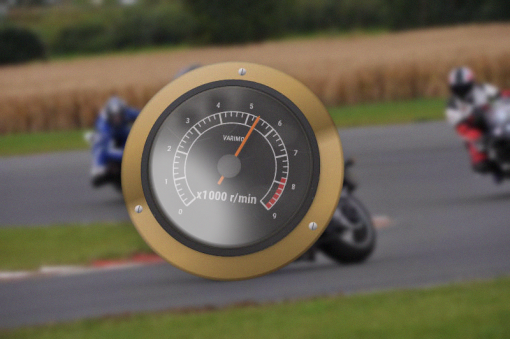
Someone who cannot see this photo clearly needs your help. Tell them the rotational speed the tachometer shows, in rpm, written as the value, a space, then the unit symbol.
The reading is 5400 rpm
